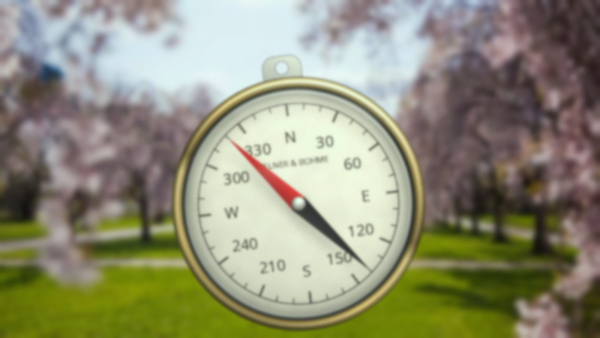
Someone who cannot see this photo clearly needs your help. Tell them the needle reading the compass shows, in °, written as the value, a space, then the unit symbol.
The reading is 320 °
